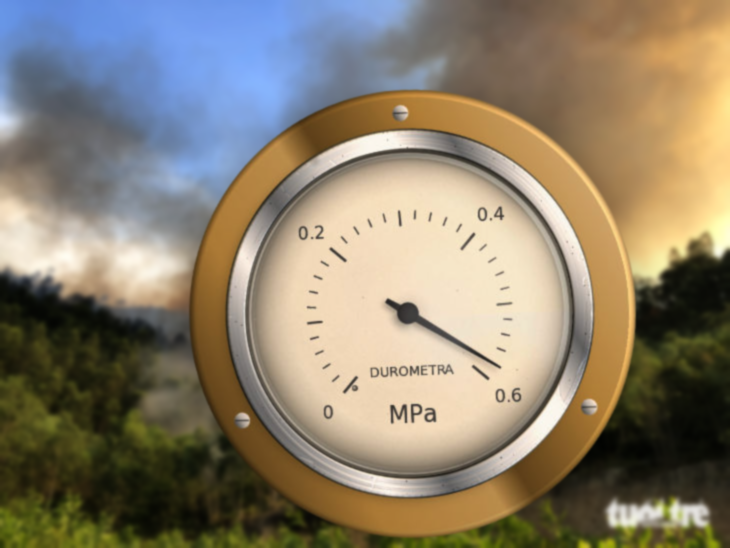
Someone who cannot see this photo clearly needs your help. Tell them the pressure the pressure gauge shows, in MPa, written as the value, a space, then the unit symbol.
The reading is 0.58 MPa
